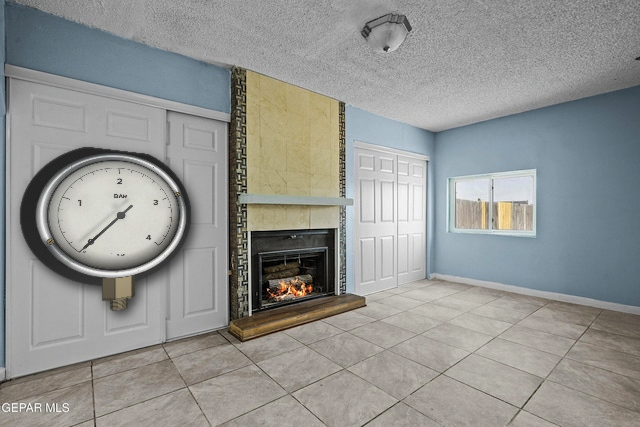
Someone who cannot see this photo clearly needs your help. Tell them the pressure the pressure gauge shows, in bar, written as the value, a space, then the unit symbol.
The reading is 0 bar
